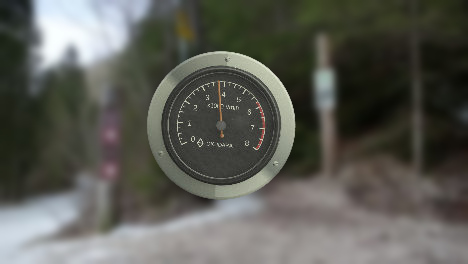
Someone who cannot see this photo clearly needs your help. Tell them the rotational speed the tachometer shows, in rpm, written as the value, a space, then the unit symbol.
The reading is 3750 rpm
